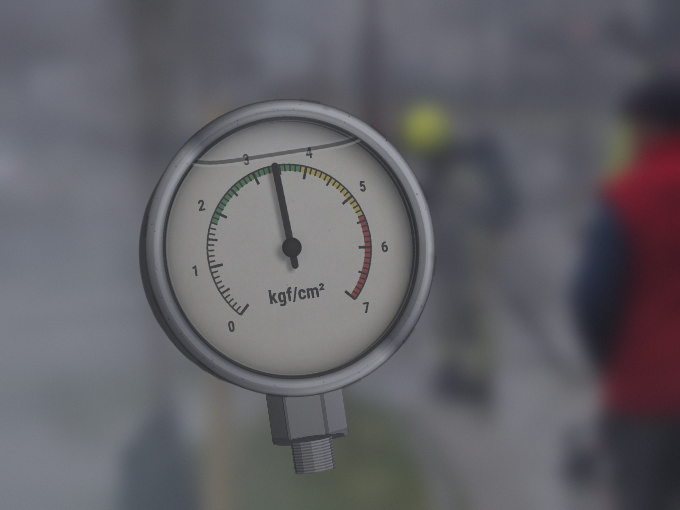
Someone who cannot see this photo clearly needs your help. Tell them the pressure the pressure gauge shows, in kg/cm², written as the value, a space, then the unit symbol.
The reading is 3.4 kg/cm²
